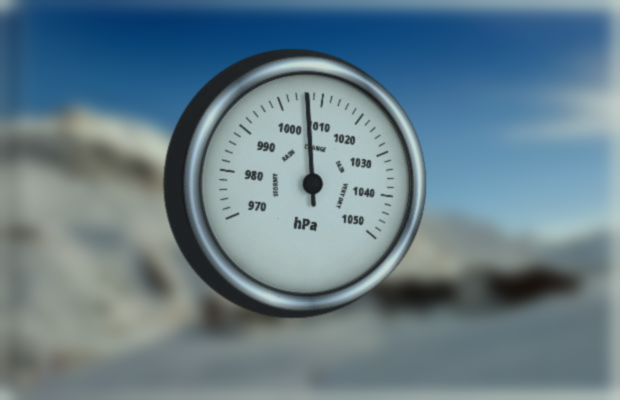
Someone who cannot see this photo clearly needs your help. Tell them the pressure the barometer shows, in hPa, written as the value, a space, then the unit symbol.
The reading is 1006 hPa
